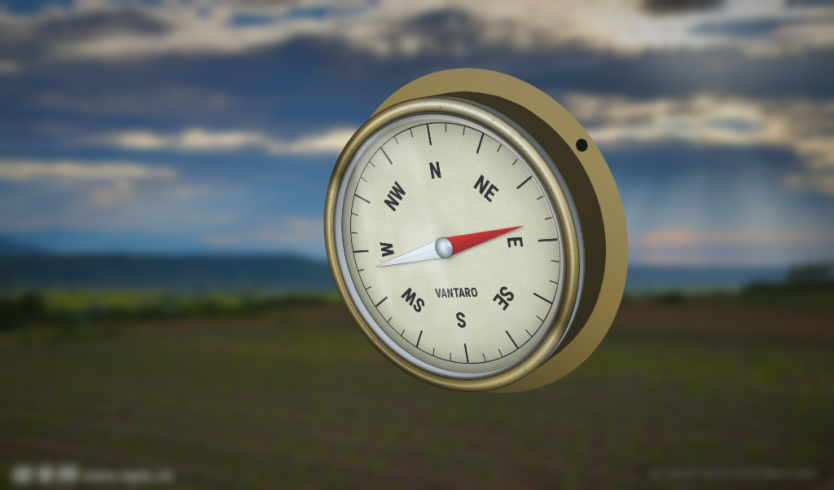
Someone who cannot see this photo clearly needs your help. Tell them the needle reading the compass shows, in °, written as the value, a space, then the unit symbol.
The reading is 80 °
